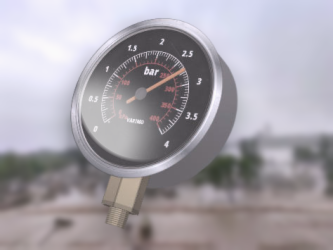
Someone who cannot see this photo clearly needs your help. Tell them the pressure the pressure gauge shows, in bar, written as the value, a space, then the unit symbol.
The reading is 2.75 bar
